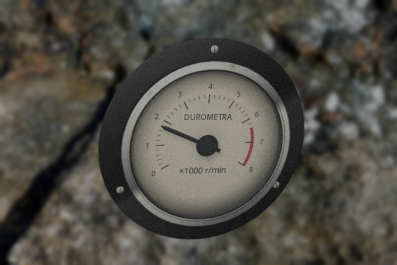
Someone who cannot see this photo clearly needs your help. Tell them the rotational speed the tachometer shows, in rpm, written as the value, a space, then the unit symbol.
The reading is 1800 rpm
